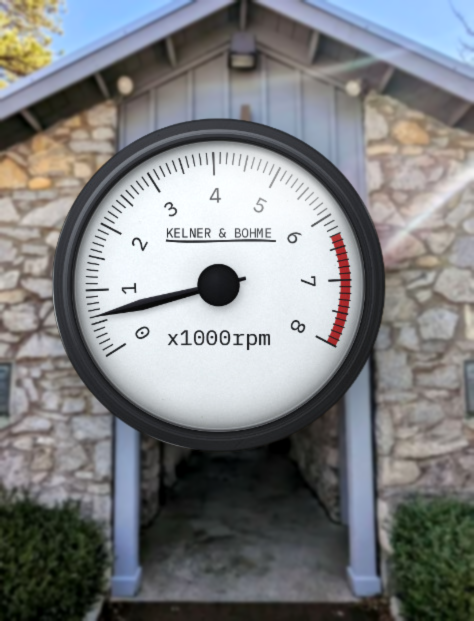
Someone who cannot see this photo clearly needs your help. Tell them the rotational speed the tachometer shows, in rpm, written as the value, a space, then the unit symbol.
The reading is 600 rpm
